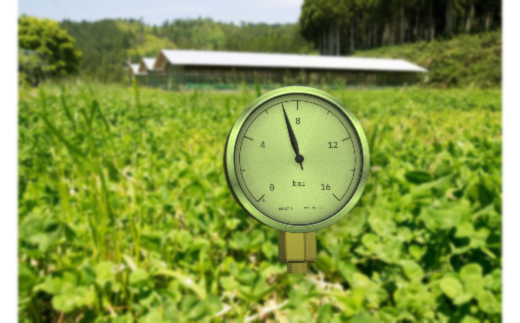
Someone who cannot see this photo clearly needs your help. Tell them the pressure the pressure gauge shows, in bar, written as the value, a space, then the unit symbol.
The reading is 7 bar
